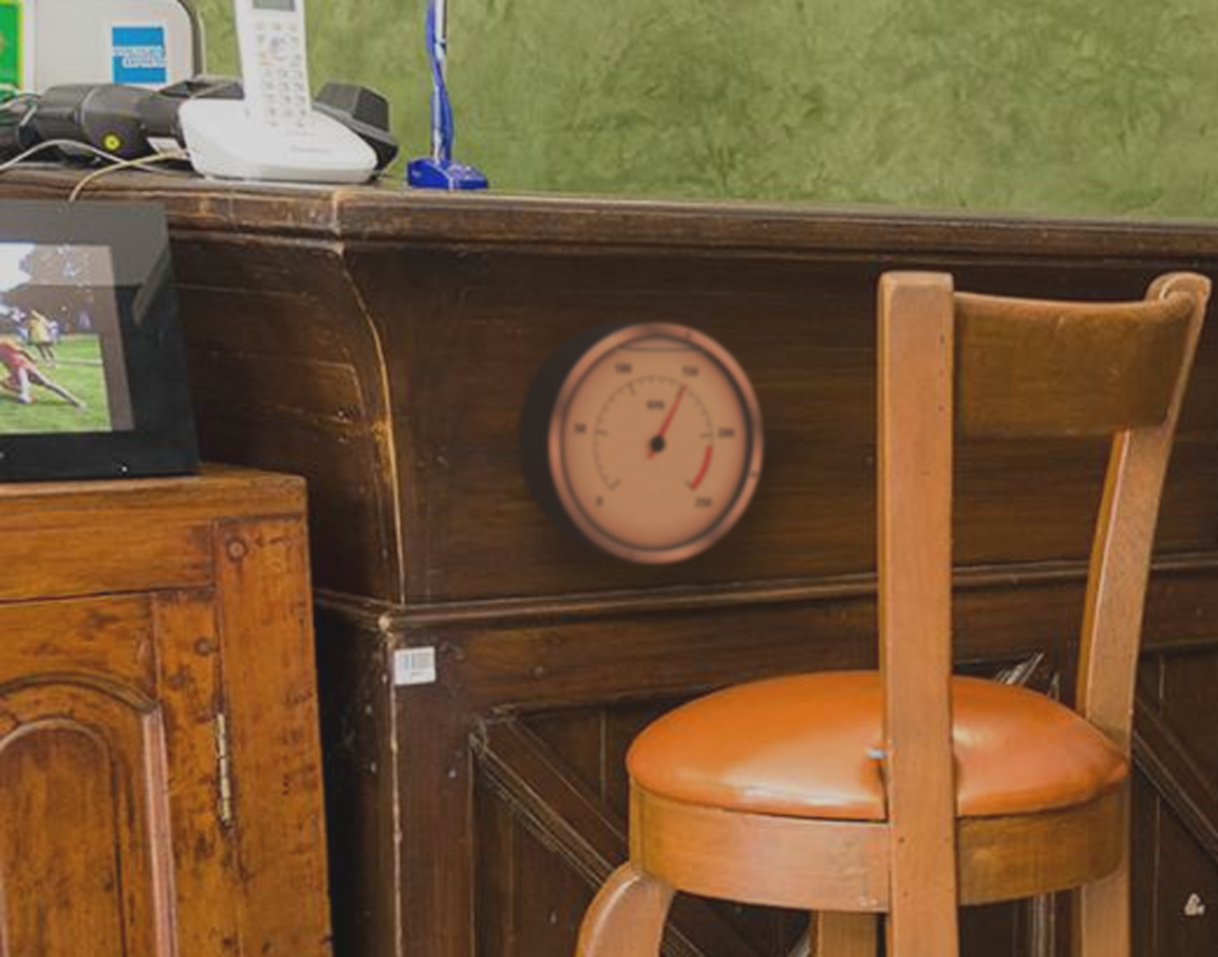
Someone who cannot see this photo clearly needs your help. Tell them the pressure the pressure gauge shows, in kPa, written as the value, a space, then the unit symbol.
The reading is 150 kPa
